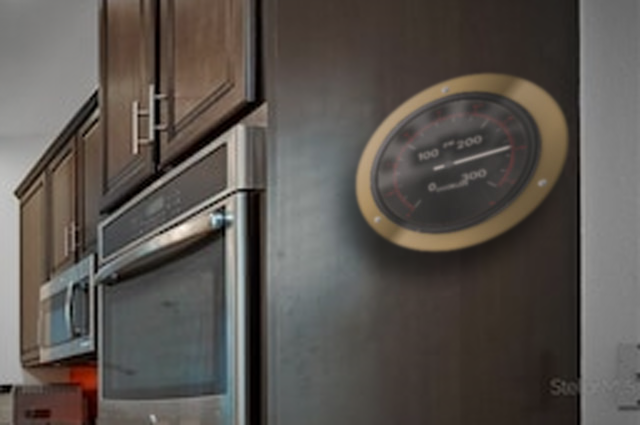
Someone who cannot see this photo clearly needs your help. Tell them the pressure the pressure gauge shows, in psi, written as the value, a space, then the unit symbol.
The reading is 250 psi
